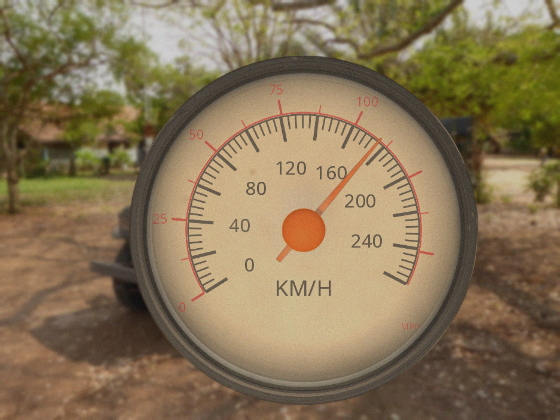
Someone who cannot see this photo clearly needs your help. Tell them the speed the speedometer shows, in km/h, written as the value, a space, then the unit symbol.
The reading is 176 km/h
